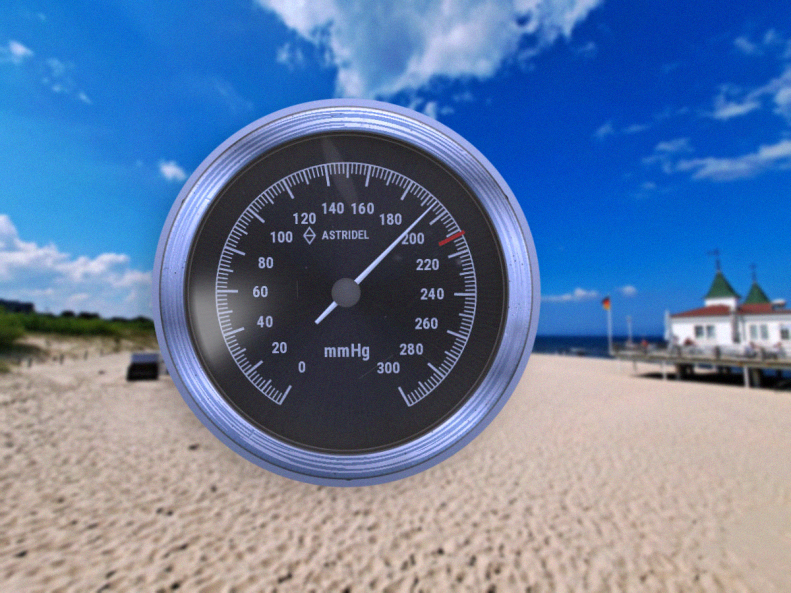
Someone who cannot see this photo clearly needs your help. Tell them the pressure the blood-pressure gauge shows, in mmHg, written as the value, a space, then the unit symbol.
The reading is 194 mmHg
